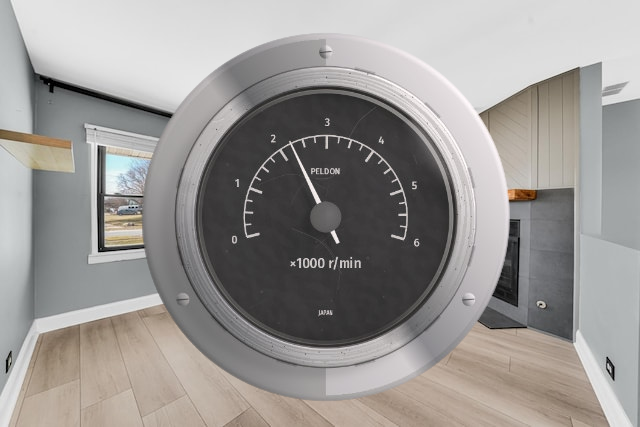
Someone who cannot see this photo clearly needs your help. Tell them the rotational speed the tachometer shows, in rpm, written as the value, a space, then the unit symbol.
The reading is 2250 rpm
